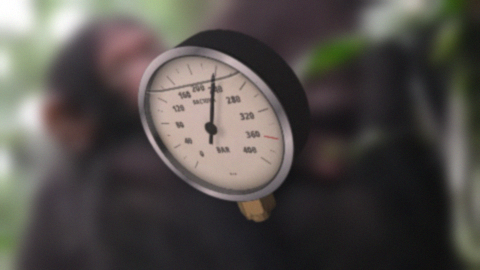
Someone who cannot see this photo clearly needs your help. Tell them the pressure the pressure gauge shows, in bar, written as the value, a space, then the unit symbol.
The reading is 240 bar
